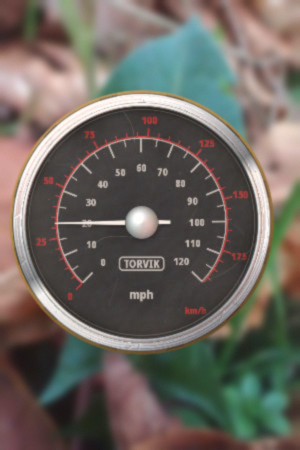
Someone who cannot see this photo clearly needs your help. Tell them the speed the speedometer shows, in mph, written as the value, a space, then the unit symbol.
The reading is 20 mph
